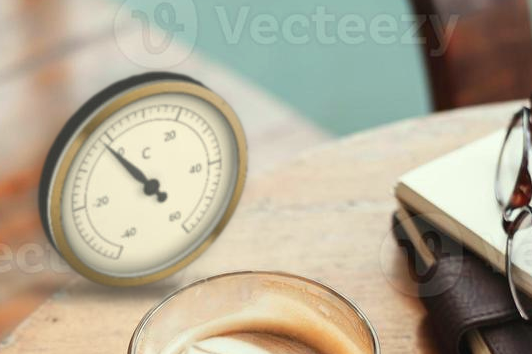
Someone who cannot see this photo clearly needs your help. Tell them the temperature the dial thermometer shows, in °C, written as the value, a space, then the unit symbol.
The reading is -2 °C
